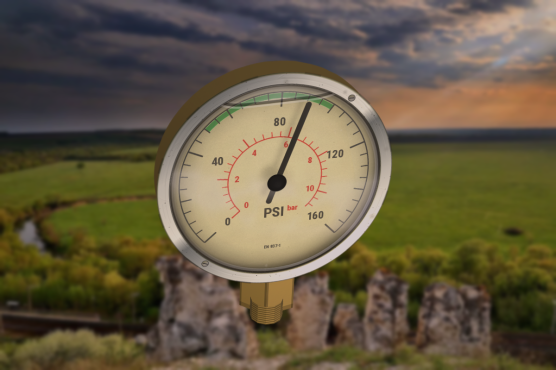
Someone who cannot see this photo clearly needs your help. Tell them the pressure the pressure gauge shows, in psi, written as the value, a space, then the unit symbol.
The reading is 90 psi
